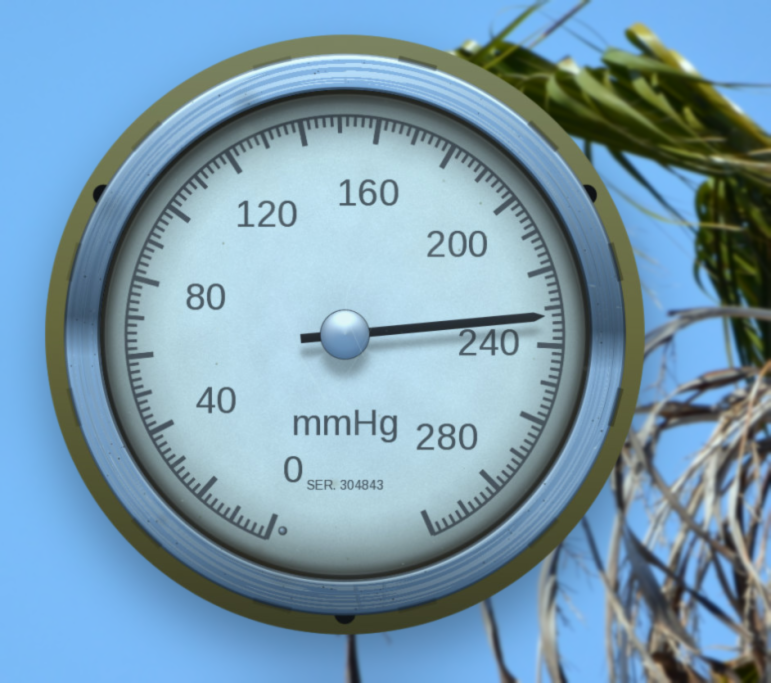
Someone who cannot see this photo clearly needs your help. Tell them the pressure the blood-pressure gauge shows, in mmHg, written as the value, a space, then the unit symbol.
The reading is 232 mmHg
